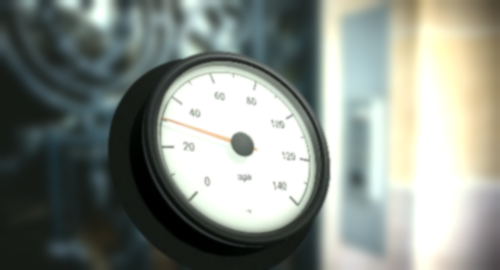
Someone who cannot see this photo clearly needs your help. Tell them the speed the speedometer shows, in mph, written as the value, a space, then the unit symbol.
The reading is 30 mph
